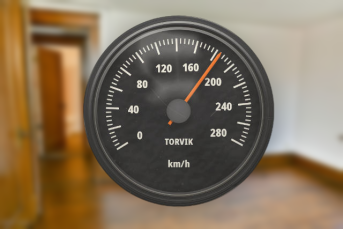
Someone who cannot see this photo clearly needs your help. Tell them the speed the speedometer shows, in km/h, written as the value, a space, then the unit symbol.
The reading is 184 km/h
